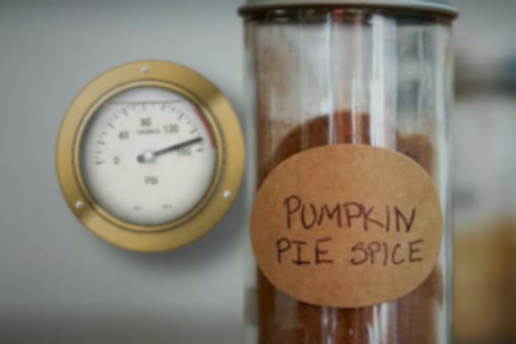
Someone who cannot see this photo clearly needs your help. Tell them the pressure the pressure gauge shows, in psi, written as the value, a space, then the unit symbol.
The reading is 150 psi
